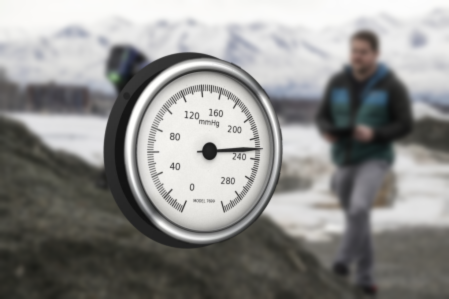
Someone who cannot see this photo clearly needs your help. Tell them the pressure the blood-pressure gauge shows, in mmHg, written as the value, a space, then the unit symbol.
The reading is 230 mmHg
